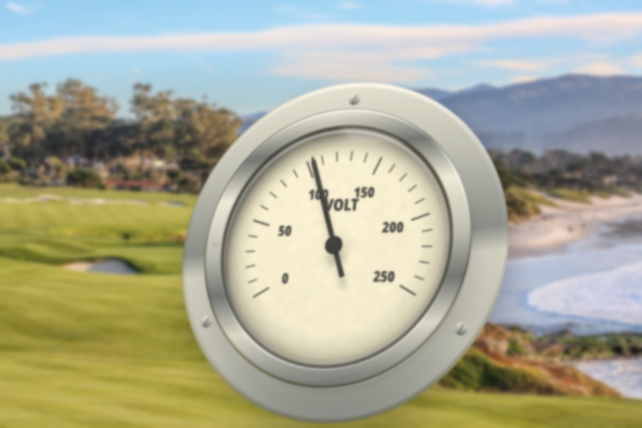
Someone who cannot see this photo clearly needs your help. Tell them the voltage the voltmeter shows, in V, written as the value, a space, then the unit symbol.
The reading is 105 V
